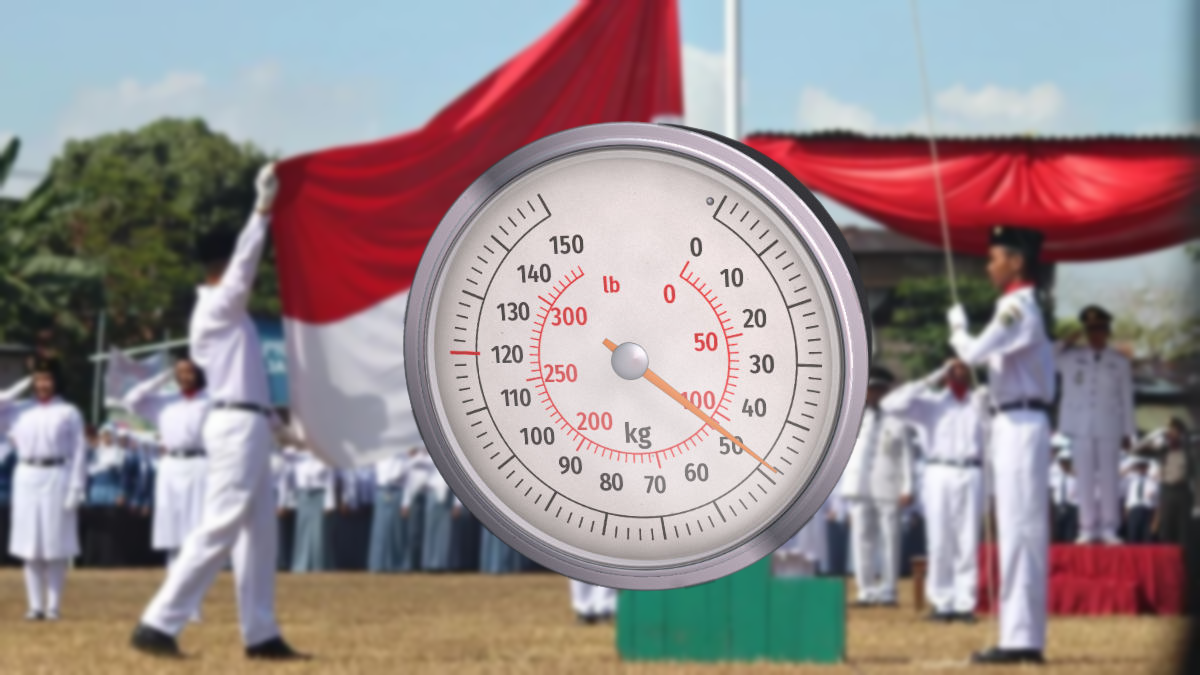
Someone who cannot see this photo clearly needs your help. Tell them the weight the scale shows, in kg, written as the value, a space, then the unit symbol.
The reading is 48 kg
